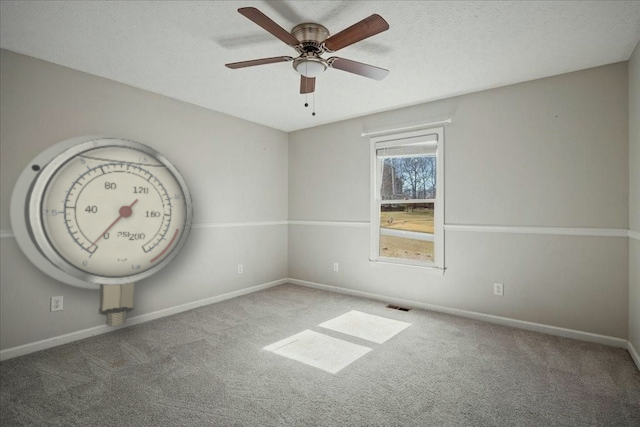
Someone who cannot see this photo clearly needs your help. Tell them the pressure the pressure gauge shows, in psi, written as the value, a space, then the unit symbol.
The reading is 5 psi
